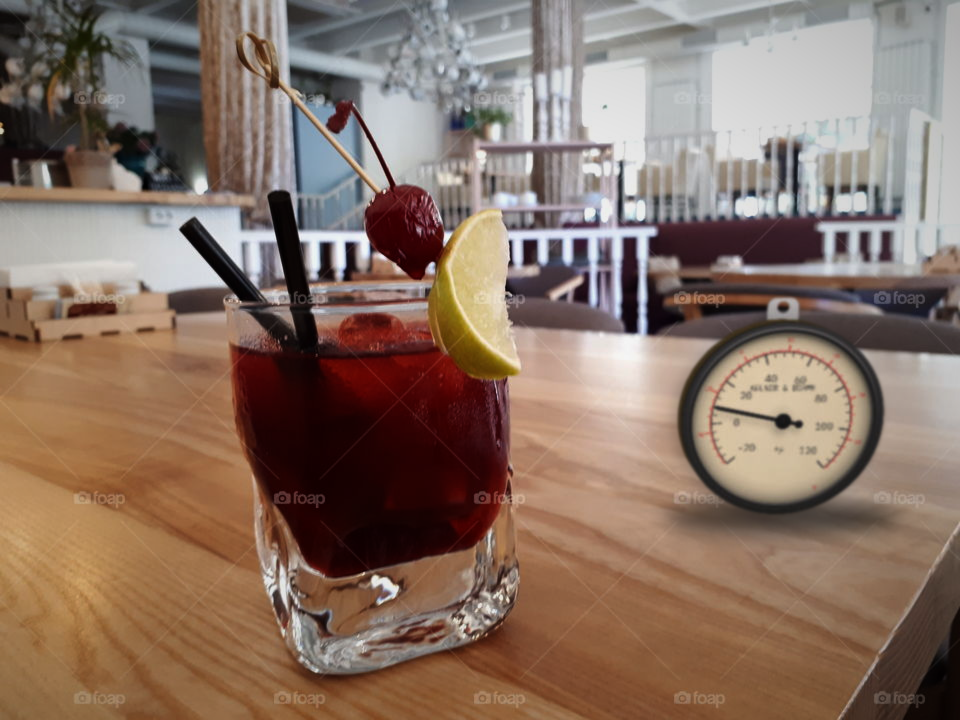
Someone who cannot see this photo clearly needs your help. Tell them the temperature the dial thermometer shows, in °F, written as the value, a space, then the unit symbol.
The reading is 8 °F
